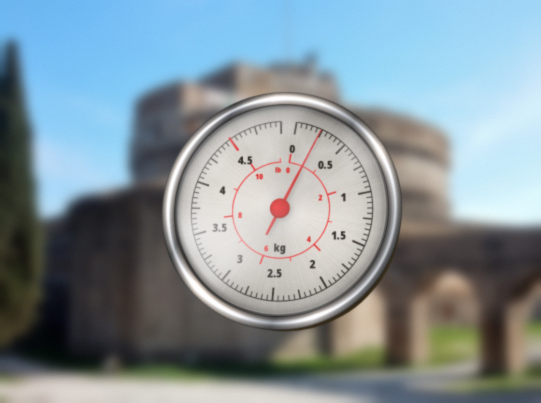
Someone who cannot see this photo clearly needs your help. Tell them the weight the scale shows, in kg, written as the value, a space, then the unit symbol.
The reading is 0.25 kg
